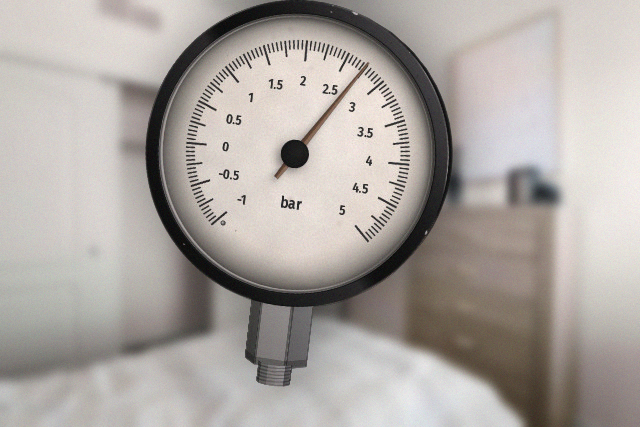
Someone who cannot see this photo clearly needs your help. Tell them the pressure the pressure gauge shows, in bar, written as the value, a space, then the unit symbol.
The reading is 2.75 bar
